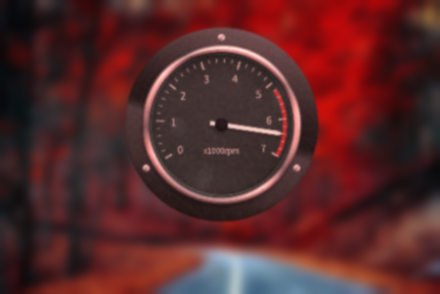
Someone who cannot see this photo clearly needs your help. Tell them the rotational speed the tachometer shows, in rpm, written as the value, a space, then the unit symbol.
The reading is 6400 rpm
